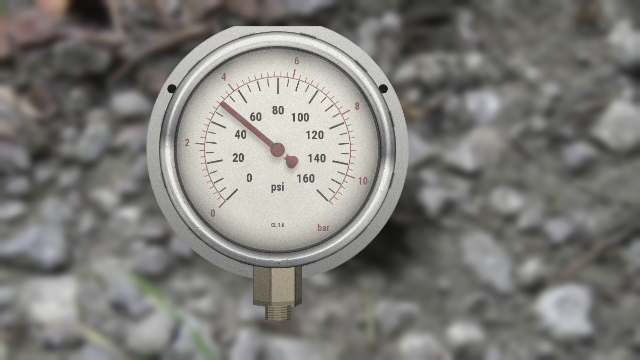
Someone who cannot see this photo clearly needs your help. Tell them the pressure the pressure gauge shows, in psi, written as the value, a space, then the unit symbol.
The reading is 50 psi
